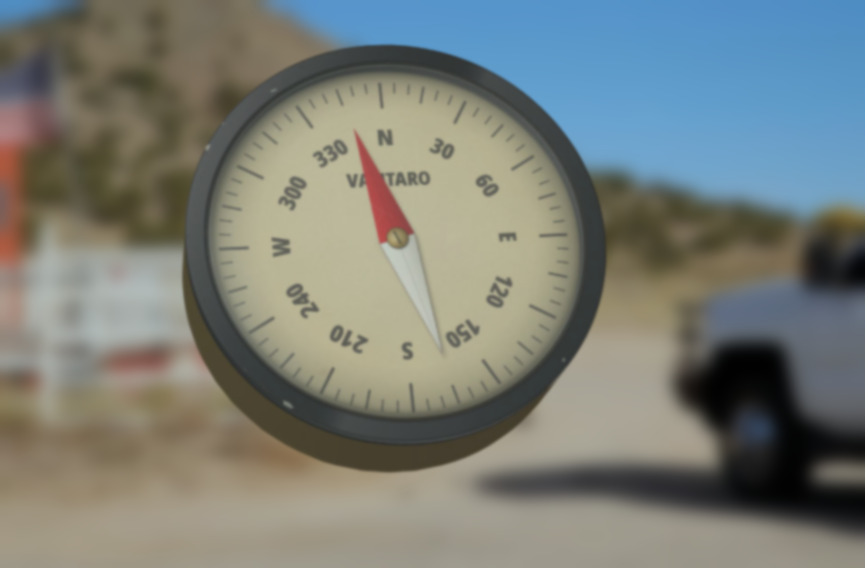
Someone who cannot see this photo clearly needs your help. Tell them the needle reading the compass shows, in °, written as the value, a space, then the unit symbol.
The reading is 345 °
